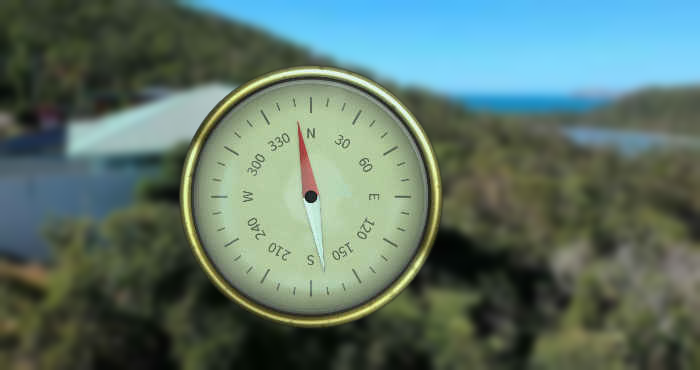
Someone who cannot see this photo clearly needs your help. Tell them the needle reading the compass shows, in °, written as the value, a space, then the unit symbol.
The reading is 350 °
